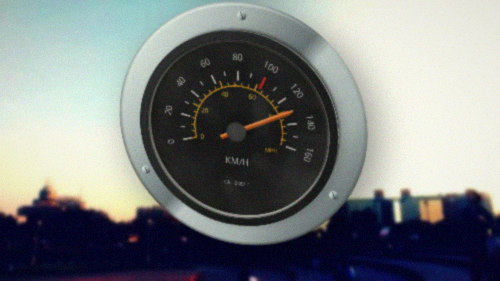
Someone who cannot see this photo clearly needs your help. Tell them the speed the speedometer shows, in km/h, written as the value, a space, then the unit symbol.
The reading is 130 km/h
